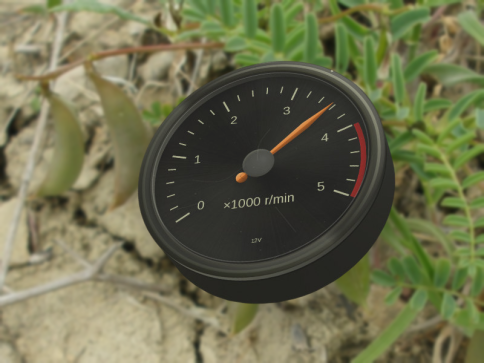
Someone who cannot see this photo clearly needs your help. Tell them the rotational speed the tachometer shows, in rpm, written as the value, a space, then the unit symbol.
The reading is 3600 rpm
